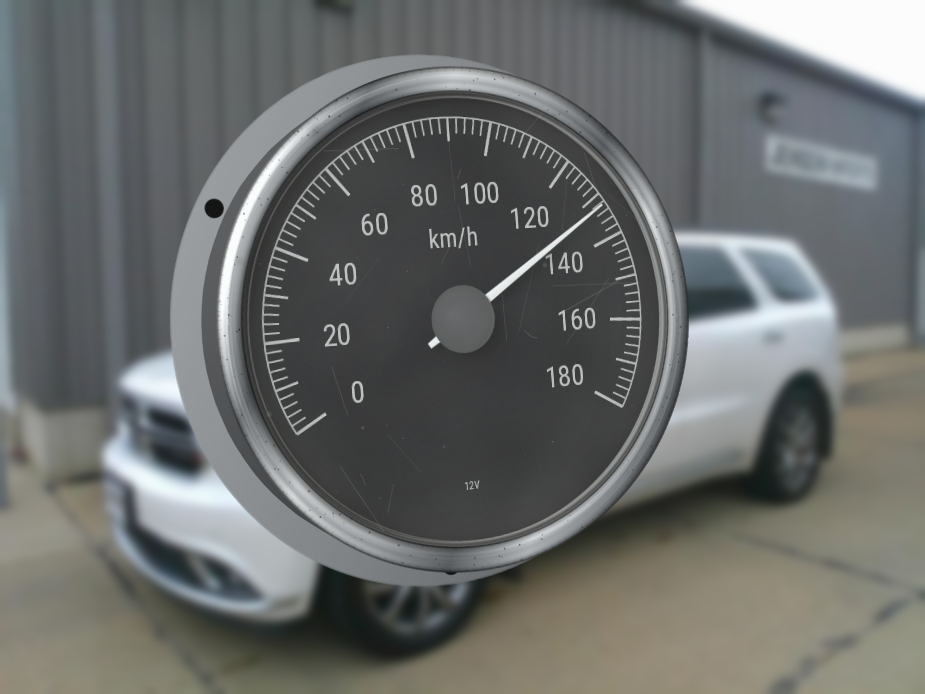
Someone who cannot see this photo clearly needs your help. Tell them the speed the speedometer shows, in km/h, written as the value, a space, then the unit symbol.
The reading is 132 km/h
